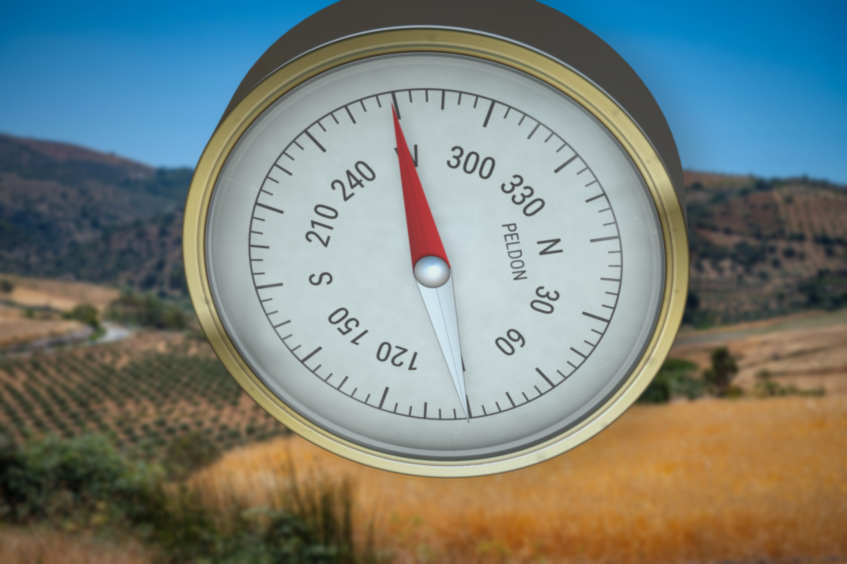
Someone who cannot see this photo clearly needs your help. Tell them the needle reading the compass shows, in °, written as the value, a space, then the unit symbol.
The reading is 270 °
